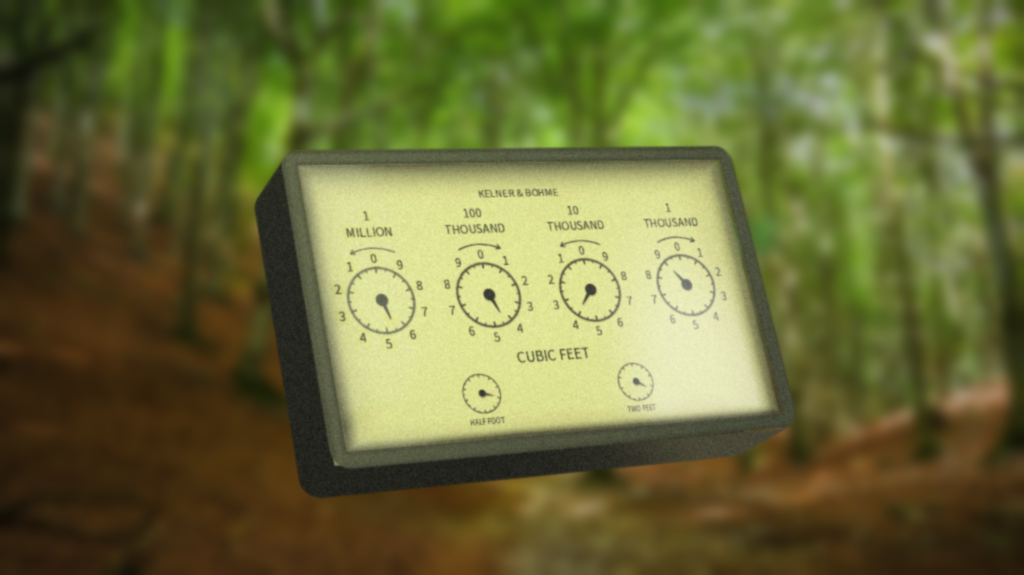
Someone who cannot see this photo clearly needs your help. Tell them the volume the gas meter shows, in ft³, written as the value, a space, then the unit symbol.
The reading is 543900 ft³
